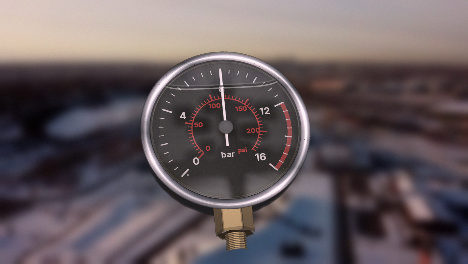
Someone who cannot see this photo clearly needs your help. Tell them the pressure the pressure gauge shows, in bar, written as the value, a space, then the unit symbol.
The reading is 8 bar
